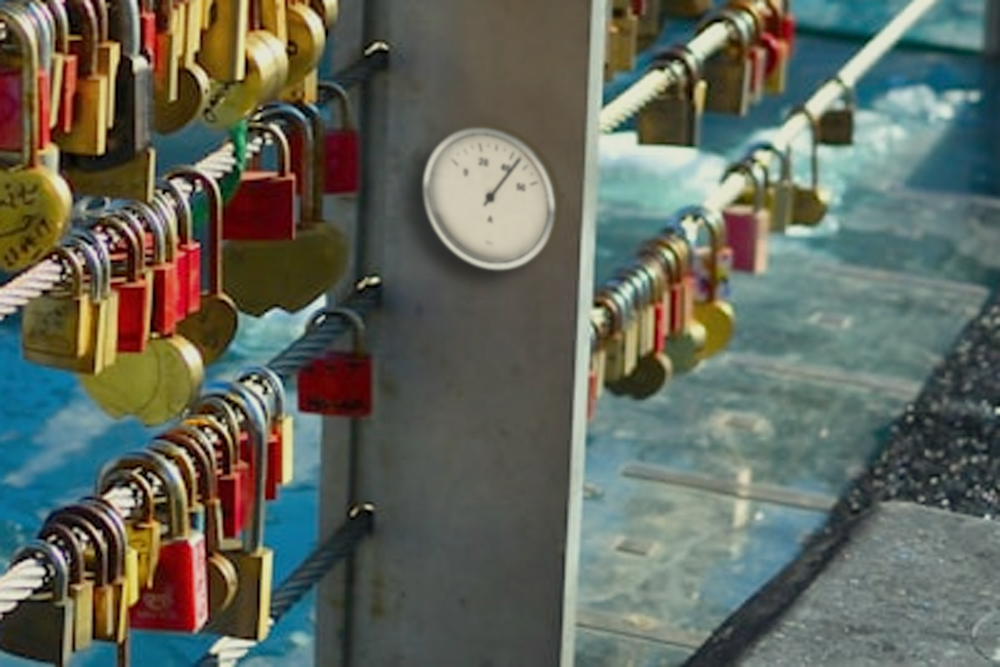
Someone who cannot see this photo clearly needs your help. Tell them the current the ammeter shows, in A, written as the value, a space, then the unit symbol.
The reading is 45 A
